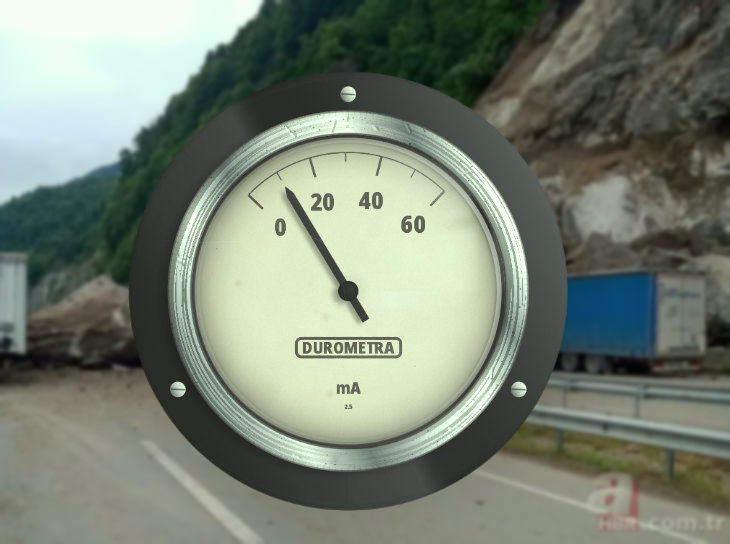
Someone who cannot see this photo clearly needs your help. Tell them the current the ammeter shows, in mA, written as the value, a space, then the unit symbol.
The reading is 10 mA
